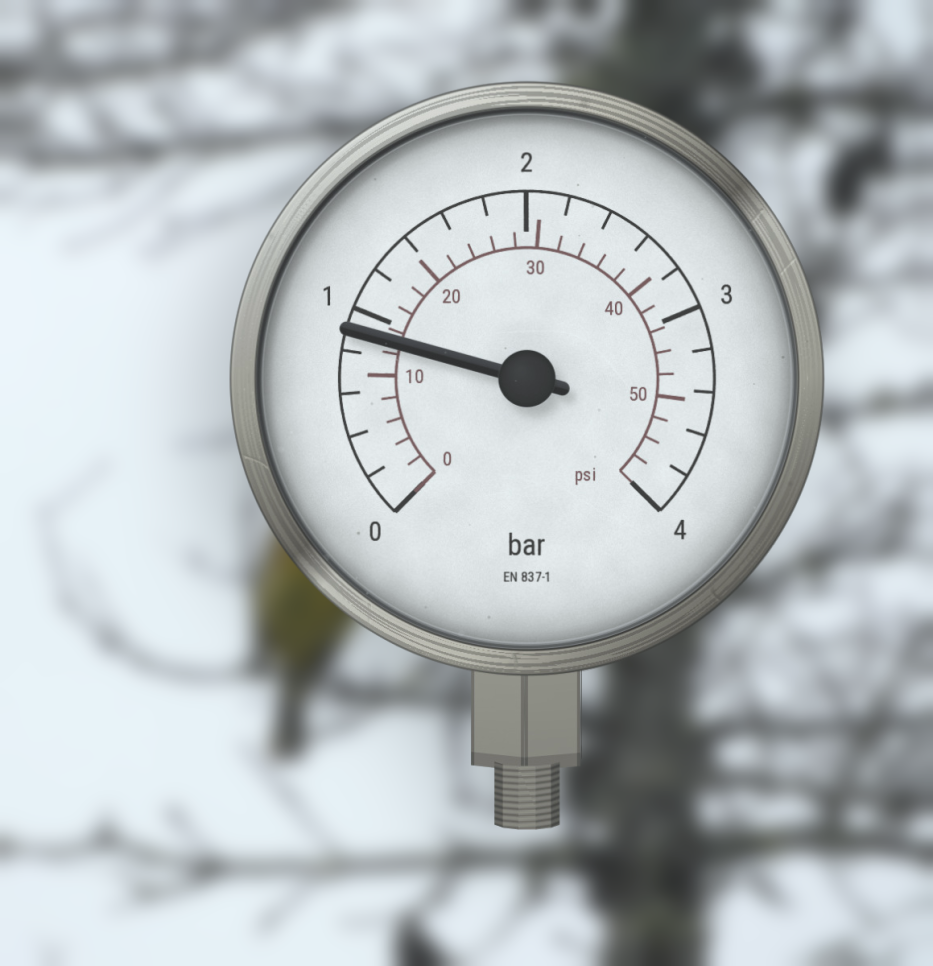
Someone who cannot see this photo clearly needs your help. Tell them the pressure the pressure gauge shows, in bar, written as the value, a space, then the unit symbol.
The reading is 0.9 bar
